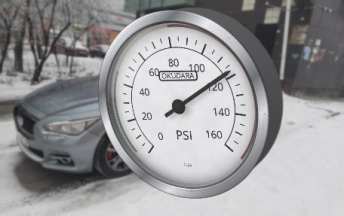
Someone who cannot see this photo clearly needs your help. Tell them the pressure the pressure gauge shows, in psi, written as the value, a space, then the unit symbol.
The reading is 117.5 psi
